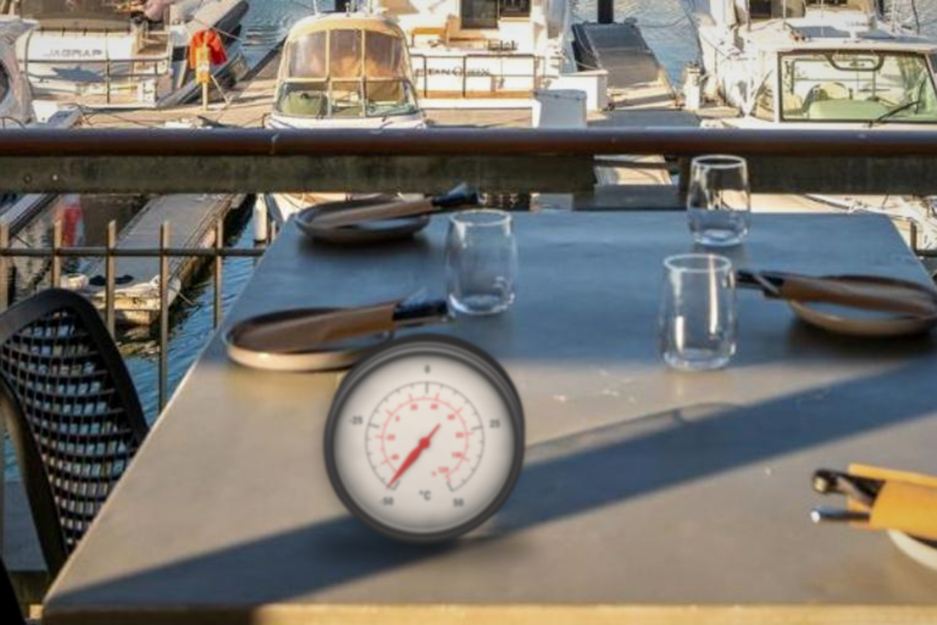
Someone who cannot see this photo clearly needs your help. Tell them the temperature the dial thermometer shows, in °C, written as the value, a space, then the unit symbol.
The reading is -47.5 °C
